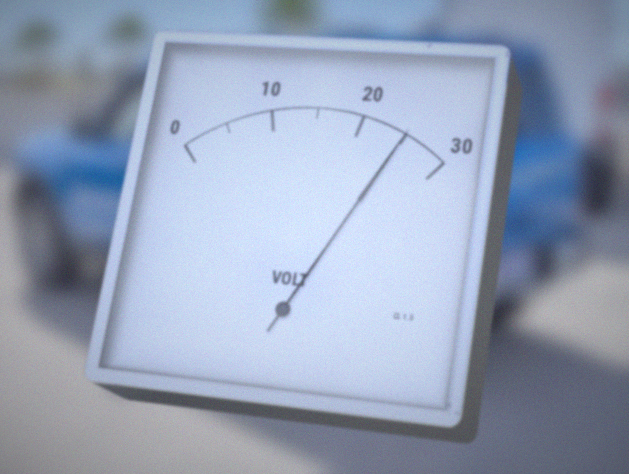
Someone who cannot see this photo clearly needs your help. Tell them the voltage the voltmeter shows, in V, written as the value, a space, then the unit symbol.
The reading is 25 V
